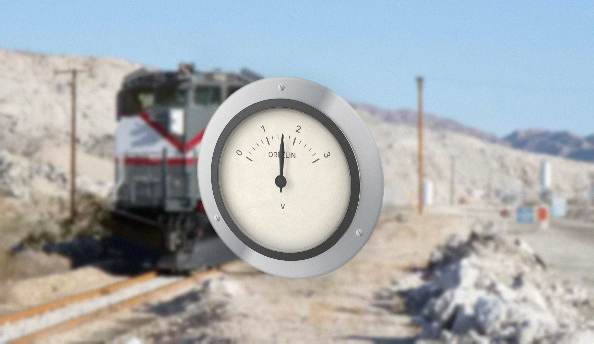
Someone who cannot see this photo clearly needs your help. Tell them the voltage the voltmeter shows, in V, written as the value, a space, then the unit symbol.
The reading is 1.6 V
